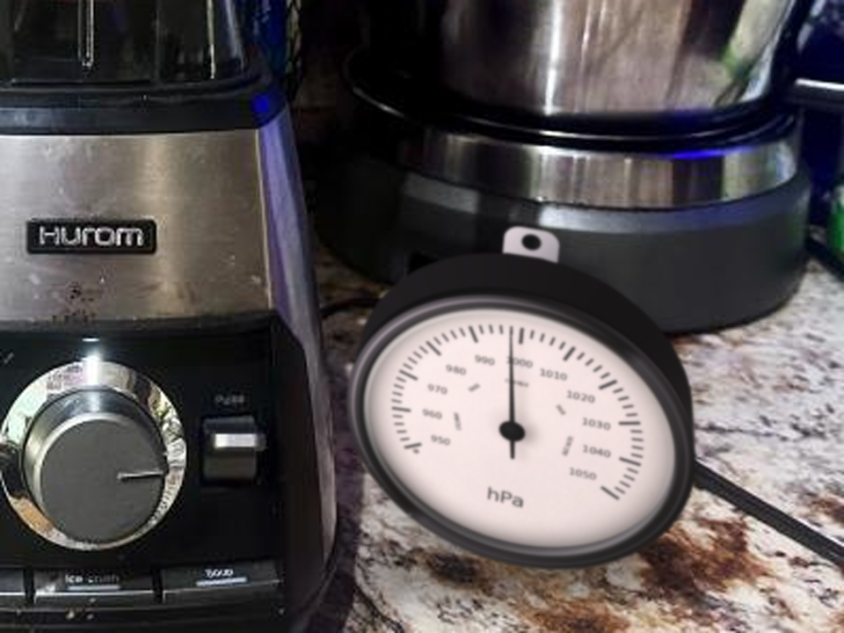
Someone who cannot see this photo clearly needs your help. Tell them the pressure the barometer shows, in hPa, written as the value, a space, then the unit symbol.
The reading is 998 hPa
